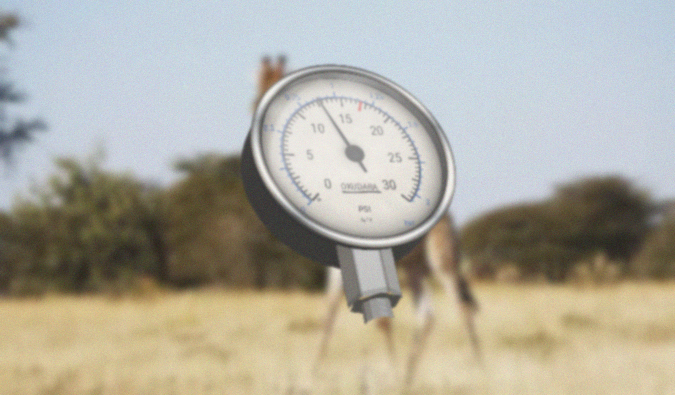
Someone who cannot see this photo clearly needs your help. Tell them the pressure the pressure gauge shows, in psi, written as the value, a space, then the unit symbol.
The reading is 12.5 psi
